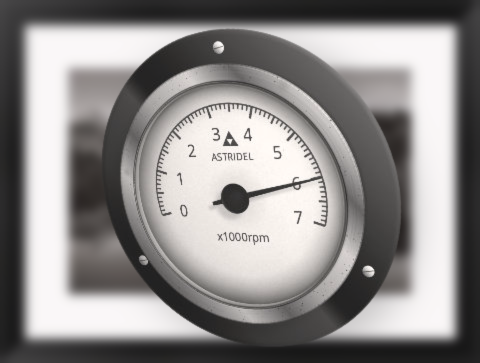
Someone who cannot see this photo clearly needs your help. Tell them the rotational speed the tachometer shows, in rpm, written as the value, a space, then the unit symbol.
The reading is 6000 rpm
